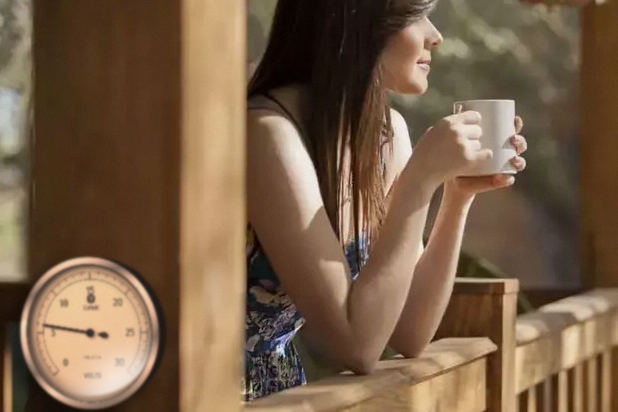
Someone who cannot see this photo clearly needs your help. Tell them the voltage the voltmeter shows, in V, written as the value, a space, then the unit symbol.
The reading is 6 V
